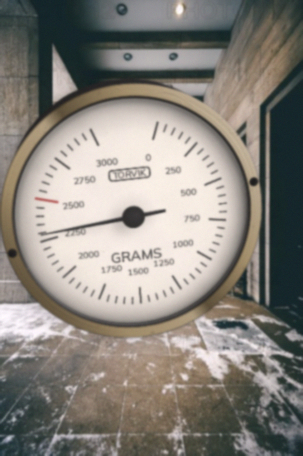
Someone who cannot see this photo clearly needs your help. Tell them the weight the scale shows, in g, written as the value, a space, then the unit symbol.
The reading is 2300 g
